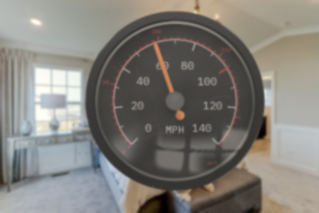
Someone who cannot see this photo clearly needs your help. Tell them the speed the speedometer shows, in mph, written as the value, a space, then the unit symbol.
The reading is 60 mph
